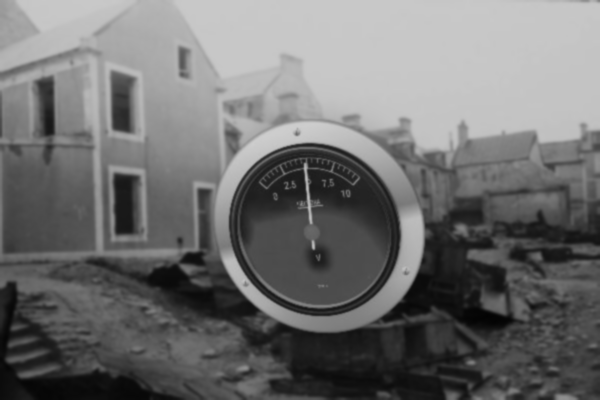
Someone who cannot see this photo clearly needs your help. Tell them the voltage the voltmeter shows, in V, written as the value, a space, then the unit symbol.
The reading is 5 V
